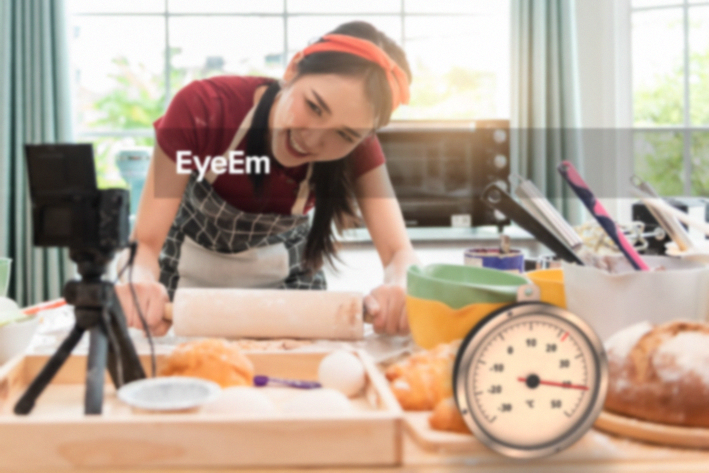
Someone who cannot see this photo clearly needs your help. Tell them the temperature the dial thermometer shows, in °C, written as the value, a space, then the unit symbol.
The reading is 40 °C
